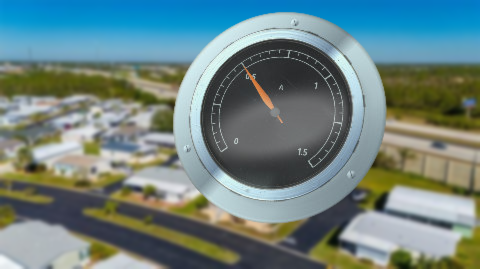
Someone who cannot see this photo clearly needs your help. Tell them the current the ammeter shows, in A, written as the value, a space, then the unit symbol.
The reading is 0.5 A
